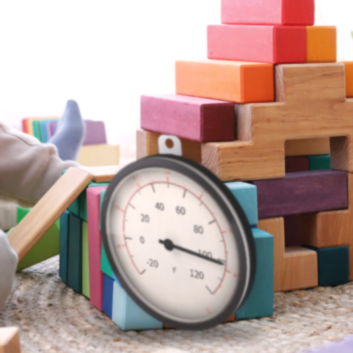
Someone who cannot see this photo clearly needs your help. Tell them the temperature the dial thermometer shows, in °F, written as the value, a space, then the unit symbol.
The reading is 100 °F
